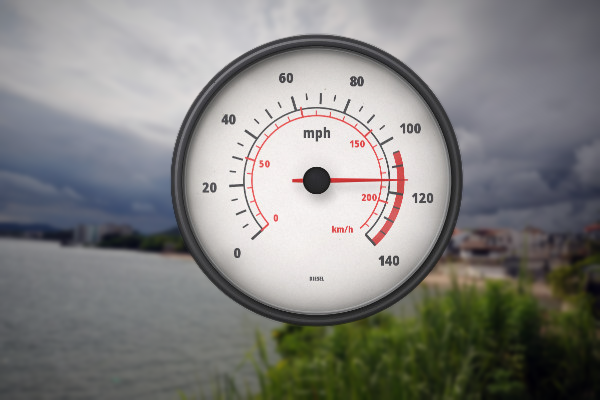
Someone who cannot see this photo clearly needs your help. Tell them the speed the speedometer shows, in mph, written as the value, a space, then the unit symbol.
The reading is 115 mph
